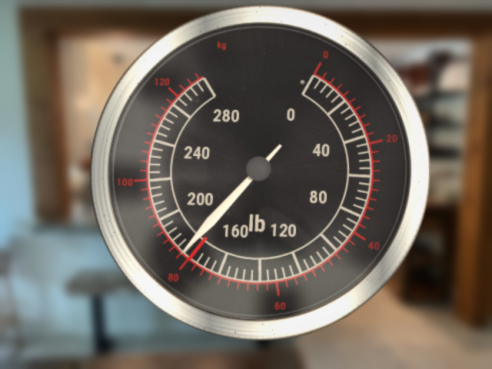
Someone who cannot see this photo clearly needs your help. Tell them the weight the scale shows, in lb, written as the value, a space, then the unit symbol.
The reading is 180 lb
